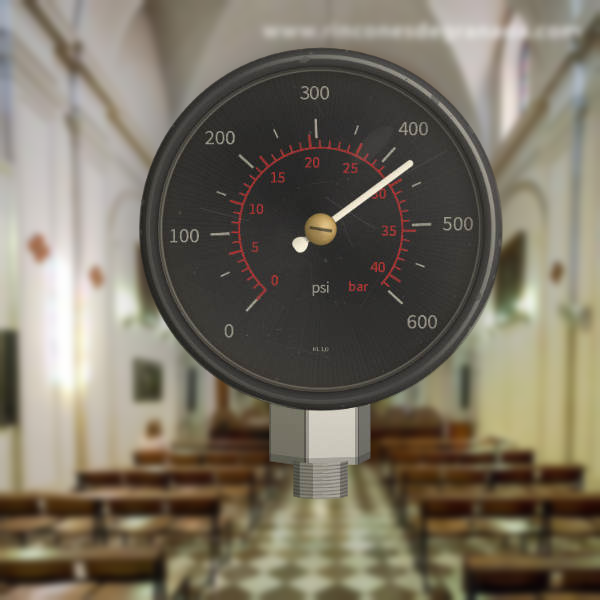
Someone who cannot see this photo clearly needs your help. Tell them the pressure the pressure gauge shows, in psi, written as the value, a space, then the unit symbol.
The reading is 425 psi
